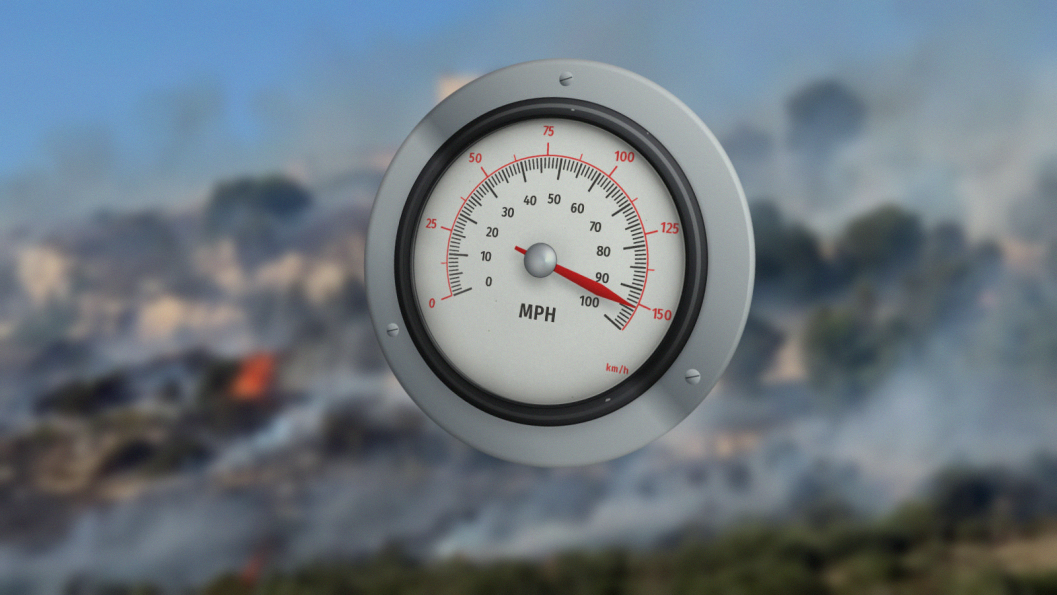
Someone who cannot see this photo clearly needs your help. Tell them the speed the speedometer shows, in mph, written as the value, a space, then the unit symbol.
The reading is 94 mph
